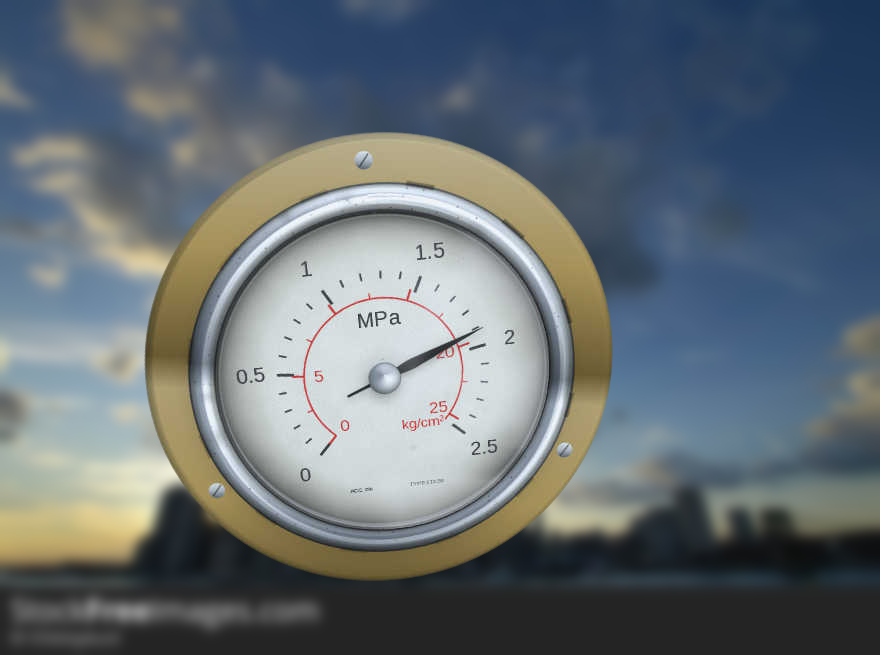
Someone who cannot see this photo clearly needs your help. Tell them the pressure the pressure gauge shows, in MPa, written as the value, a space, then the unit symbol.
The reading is 1.9 MPa
